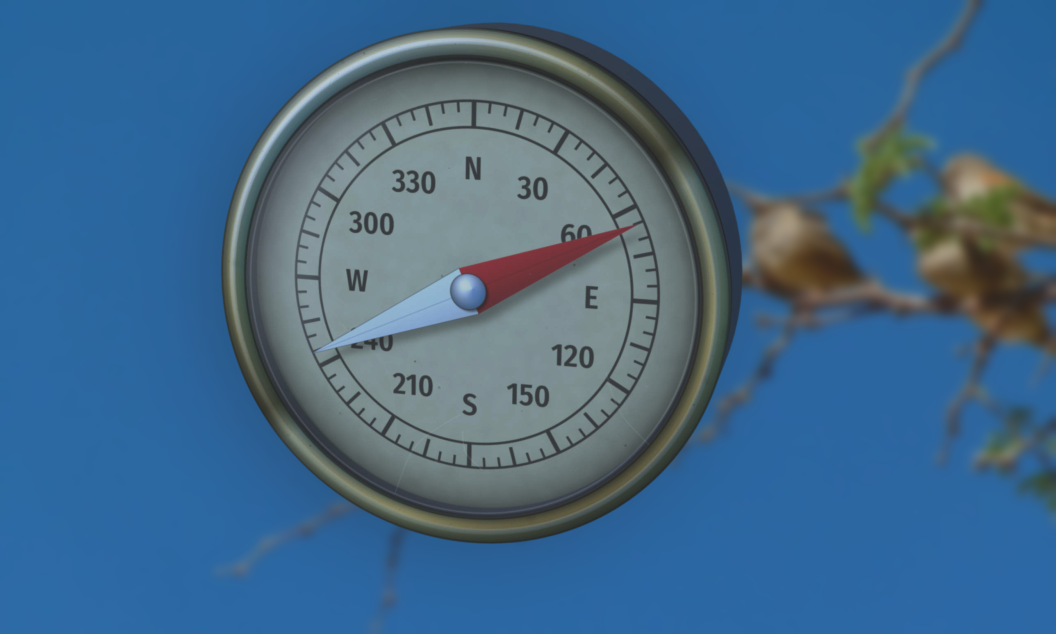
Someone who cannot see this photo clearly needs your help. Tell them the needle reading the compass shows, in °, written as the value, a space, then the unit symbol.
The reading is 65 °
